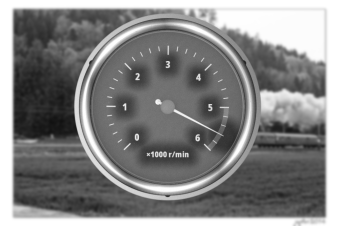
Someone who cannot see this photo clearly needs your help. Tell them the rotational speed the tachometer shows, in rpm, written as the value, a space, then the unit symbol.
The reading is 5600 rpm
